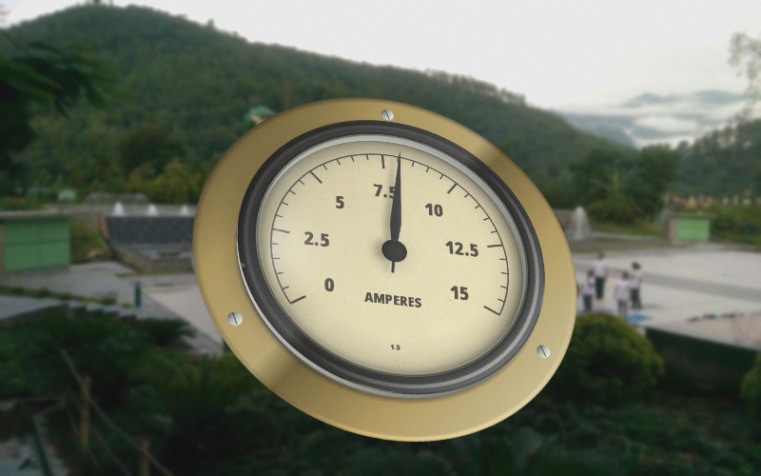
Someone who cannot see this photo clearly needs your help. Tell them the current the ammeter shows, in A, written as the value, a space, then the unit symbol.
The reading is 8 A
